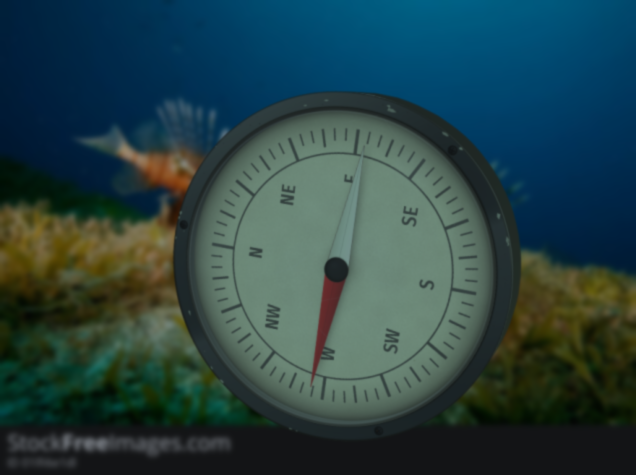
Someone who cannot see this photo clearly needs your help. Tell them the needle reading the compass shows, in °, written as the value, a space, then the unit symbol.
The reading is 275 °
